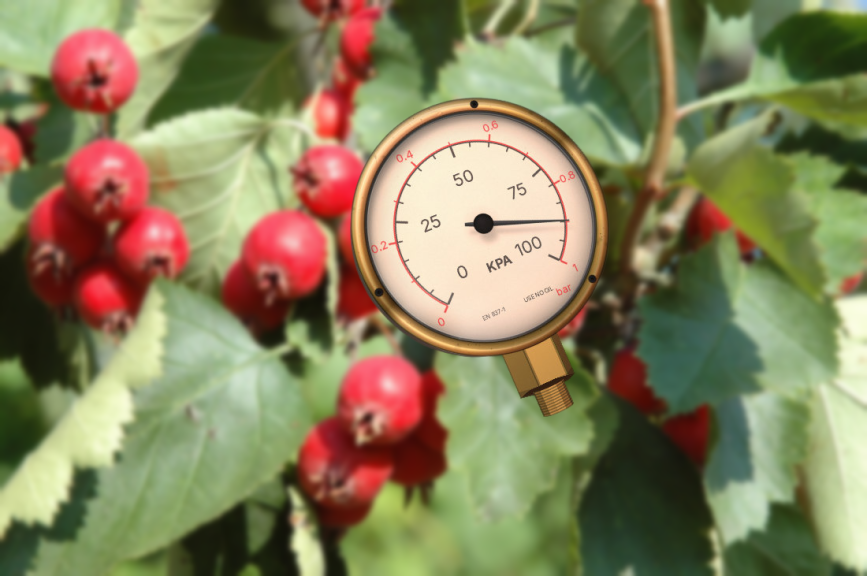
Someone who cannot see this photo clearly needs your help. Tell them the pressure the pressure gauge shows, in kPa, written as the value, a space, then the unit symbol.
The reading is 90 kPa
